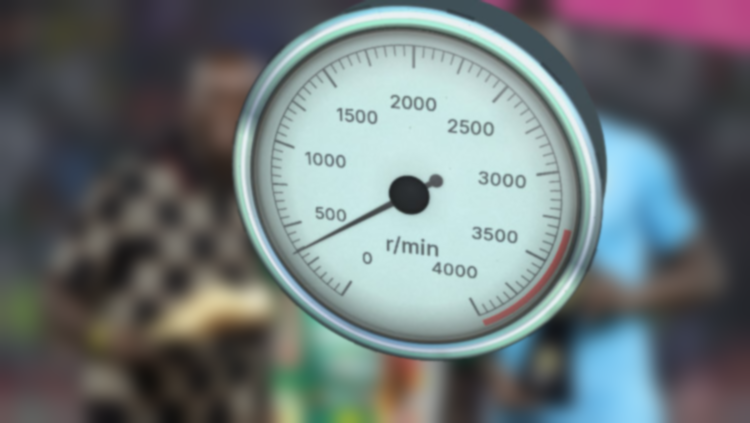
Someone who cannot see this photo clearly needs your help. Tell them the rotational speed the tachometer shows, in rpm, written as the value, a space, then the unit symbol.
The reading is 350 rpm
